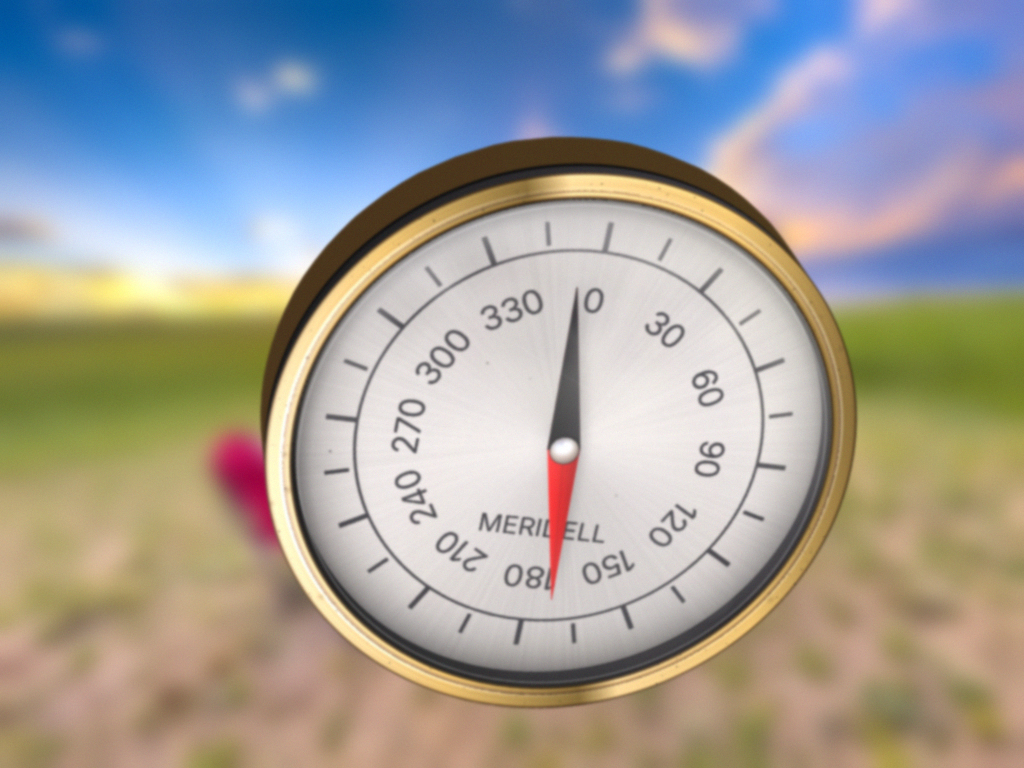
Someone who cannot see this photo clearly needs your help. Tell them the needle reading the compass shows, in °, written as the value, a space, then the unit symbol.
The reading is 172.5 °
